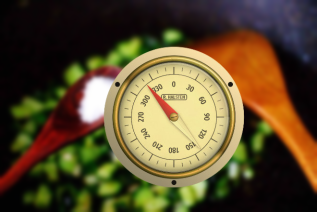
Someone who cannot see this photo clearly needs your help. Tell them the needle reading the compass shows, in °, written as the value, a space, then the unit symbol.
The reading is 320 °
